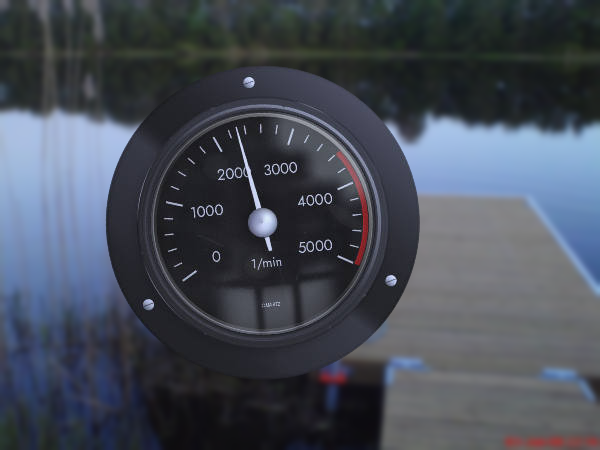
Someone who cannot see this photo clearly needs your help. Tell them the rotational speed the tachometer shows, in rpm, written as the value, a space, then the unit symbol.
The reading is 2300 rpm
